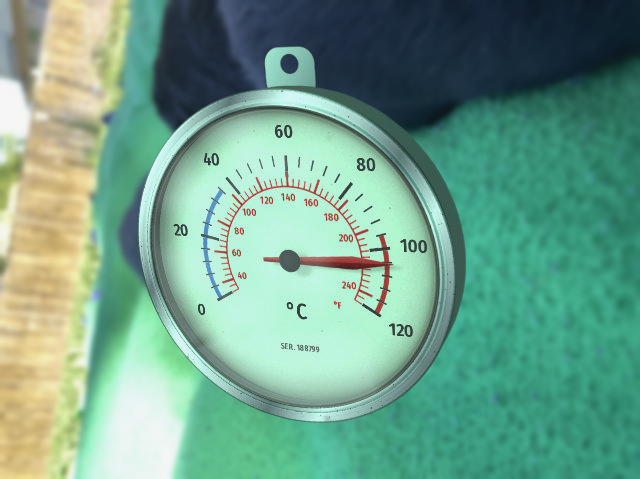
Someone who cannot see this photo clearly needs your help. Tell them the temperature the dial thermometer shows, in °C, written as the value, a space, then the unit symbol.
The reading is 104 °C
